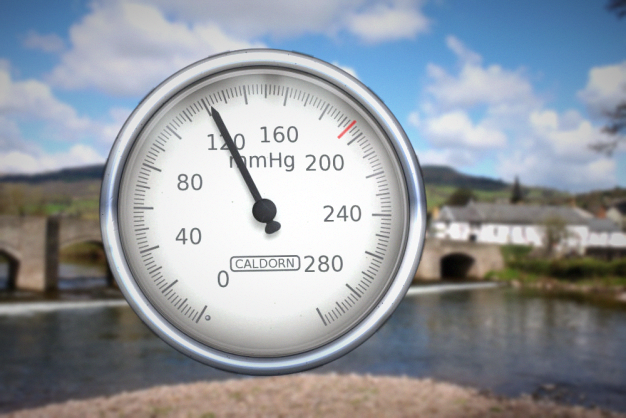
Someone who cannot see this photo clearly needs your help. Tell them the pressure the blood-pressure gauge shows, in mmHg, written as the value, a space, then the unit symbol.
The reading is 122 mmHg
